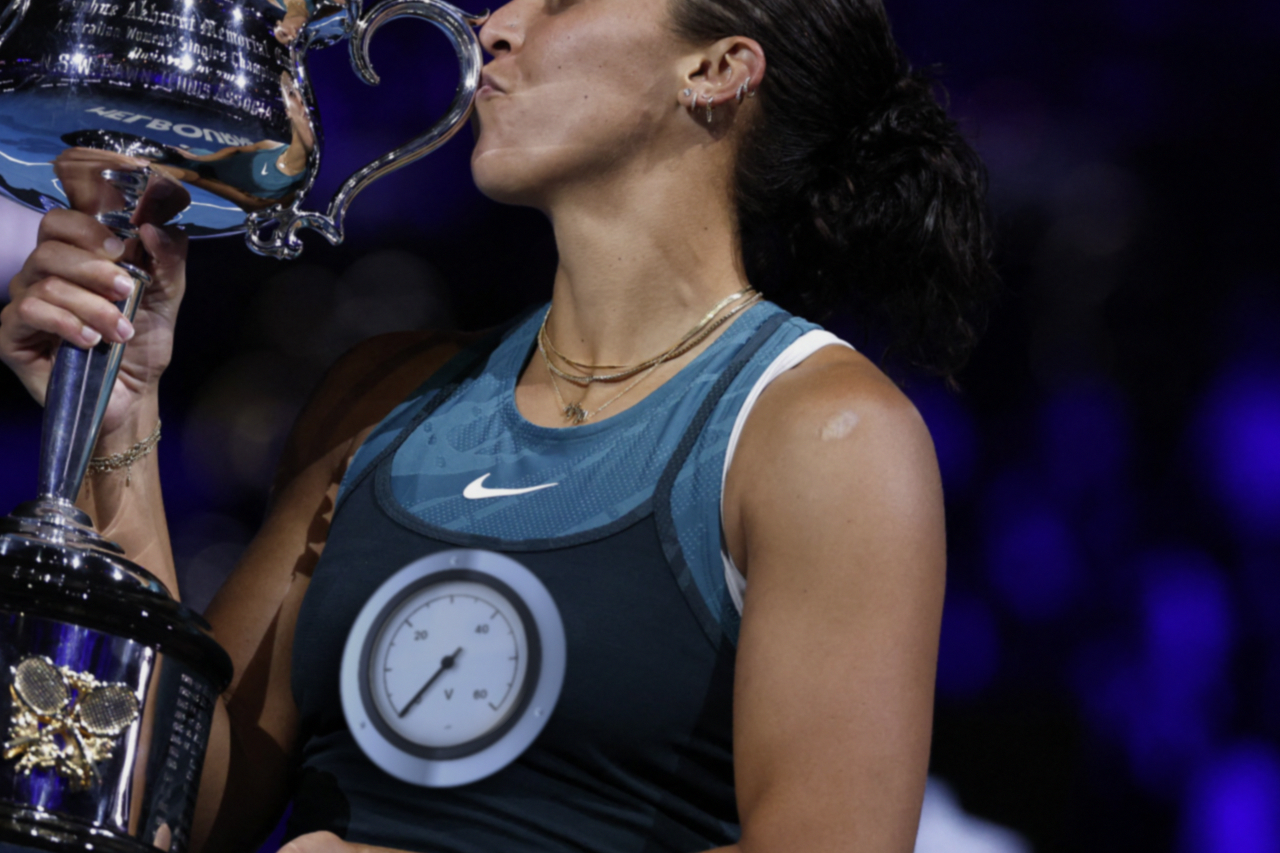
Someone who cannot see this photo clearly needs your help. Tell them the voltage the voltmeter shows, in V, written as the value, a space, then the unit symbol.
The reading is 0 V
